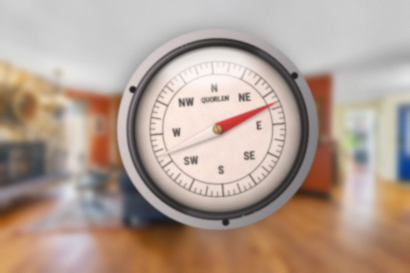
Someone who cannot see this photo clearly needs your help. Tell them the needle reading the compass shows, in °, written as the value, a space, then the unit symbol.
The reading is 70 °
